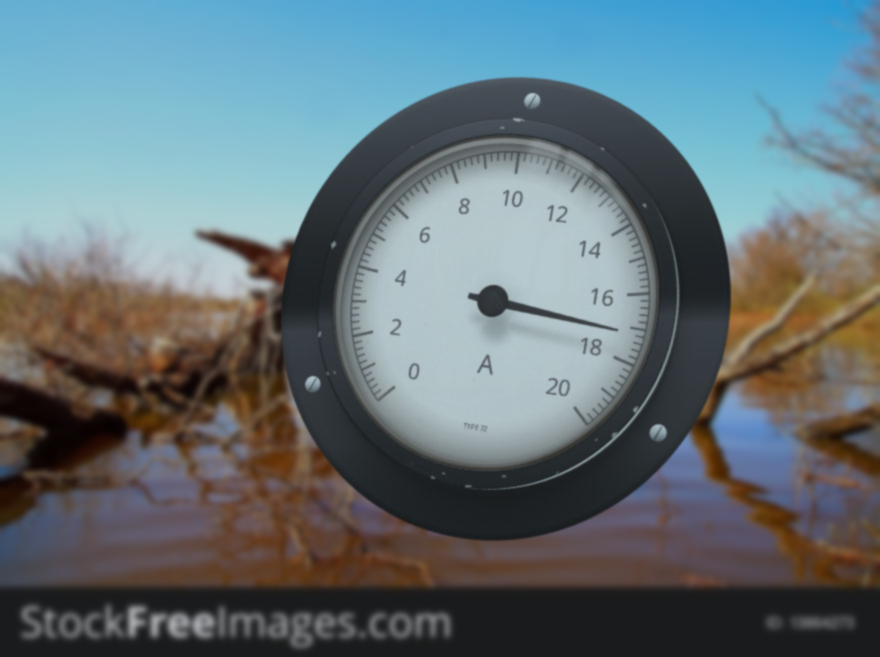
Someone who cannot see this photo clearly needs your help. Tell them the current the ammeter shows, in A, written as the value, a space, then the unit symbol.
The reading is 17.2 A
